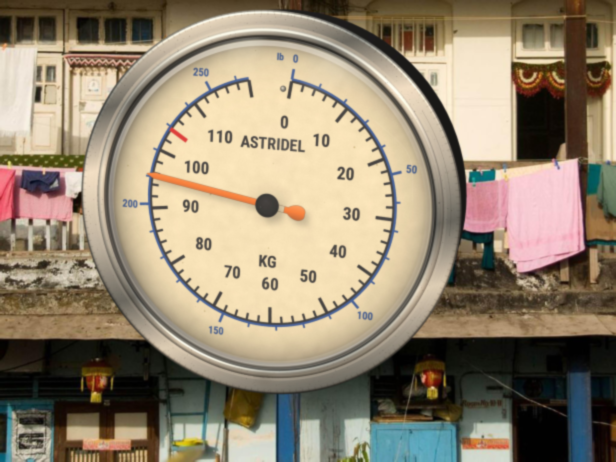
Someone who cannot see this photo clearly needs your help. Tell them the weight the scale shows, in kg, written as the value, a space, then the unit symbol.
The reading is 96 kg
